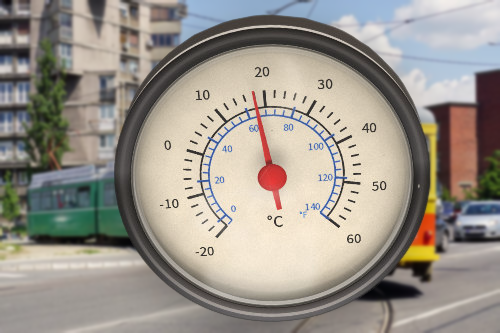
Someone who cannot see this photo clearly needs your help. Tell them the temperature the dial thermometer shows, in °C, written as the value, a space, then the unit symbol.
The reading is 18 °C
